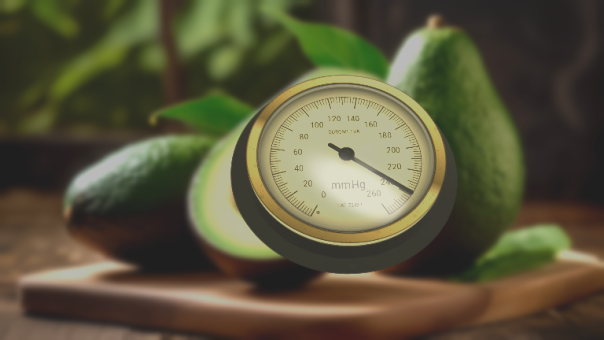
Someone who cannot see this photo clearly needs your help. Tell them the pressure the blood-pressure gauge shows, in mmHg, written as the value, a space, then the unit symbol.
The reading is 240 mmHg
